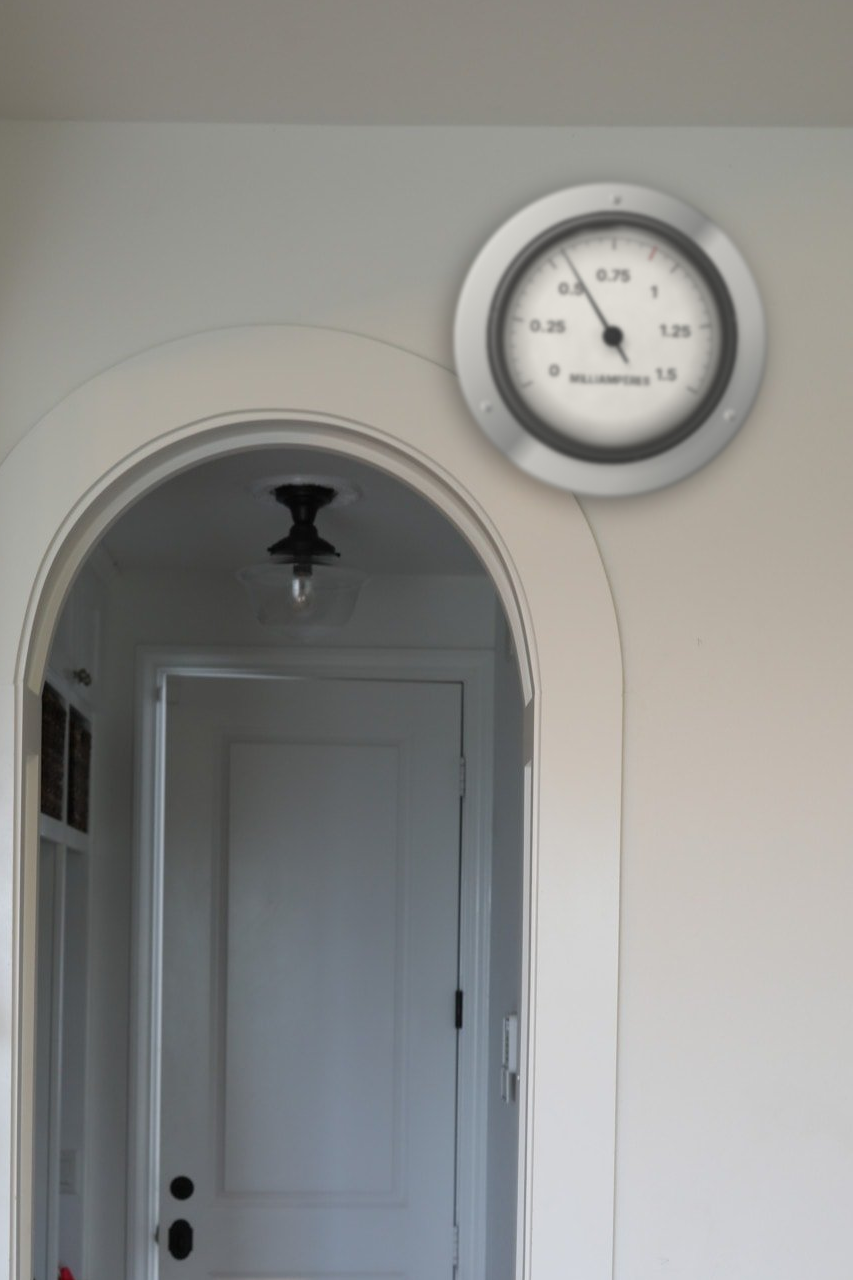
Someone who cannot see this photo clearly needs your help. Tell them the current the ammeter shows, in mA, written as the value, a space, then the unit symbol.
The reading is 0.55 mA
